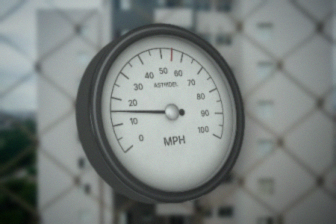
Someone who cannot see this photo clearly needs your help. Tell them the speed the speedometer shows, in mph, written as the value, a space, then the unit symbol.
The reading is 15 mph
